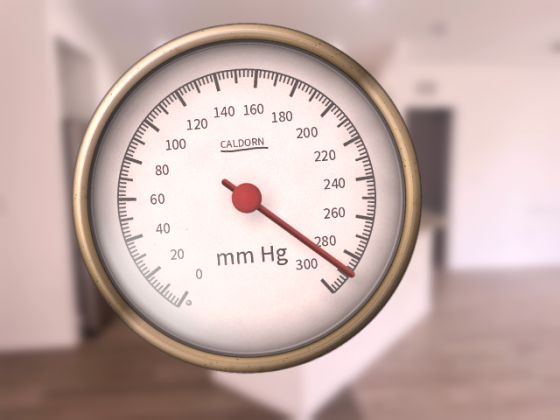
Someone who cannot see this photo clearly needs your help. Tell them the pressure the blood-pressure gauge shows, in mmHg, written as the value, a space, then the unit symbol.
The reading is 288 mmHg
